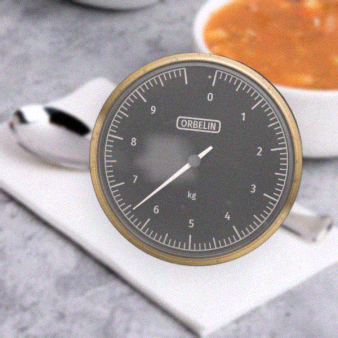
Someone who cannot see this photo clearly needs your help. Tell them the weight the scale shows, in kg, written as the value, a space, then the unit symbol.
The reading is 6.4 kg
